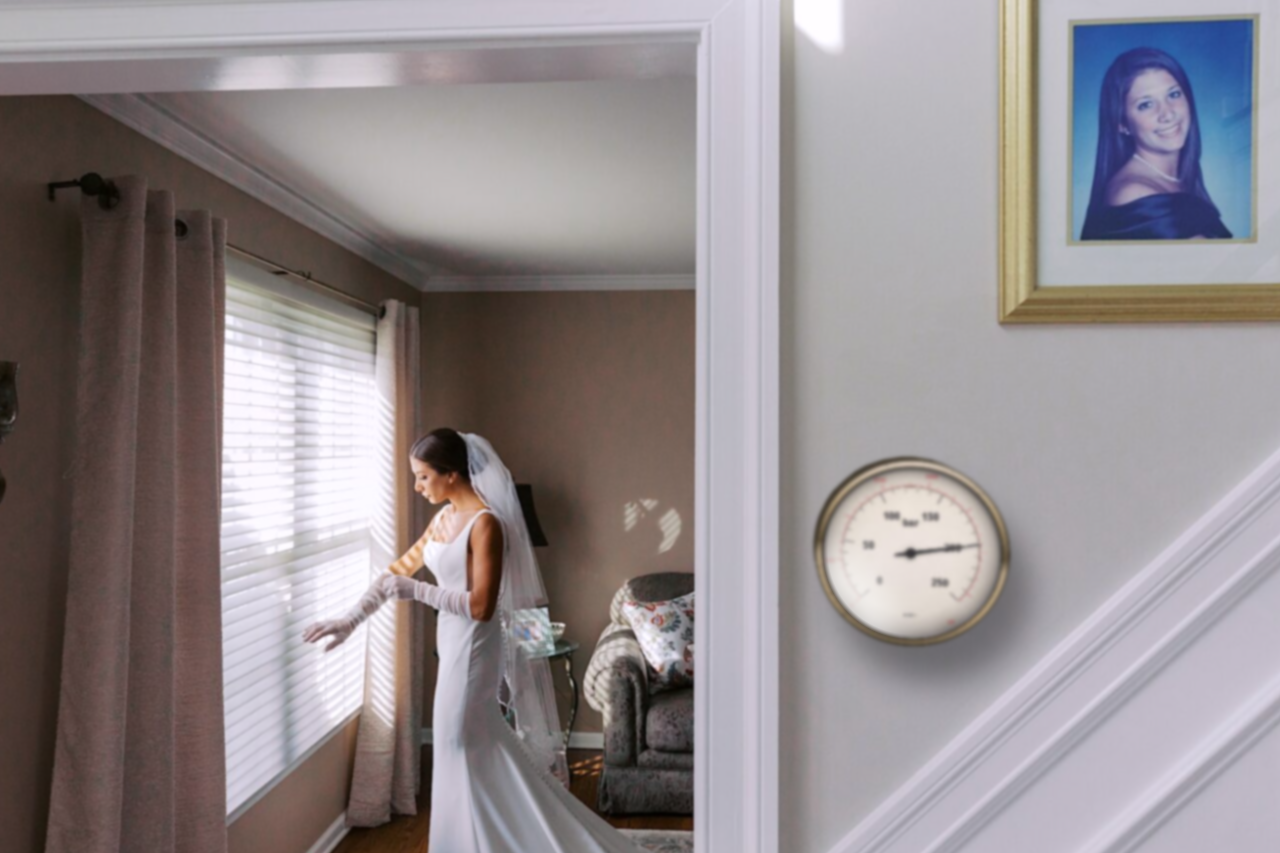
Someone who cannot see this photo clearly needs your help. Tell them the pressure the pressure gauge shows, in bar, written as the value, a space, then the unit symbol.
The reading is 200 bar
